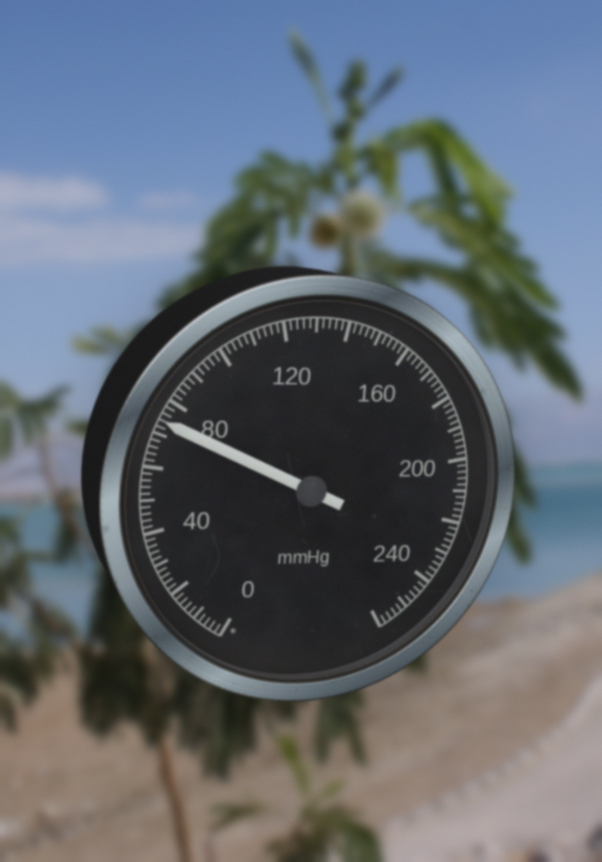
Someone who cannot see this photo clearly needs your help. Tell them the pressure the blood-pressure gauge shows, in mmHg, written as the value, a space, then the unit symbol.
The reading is 74 mmHg
